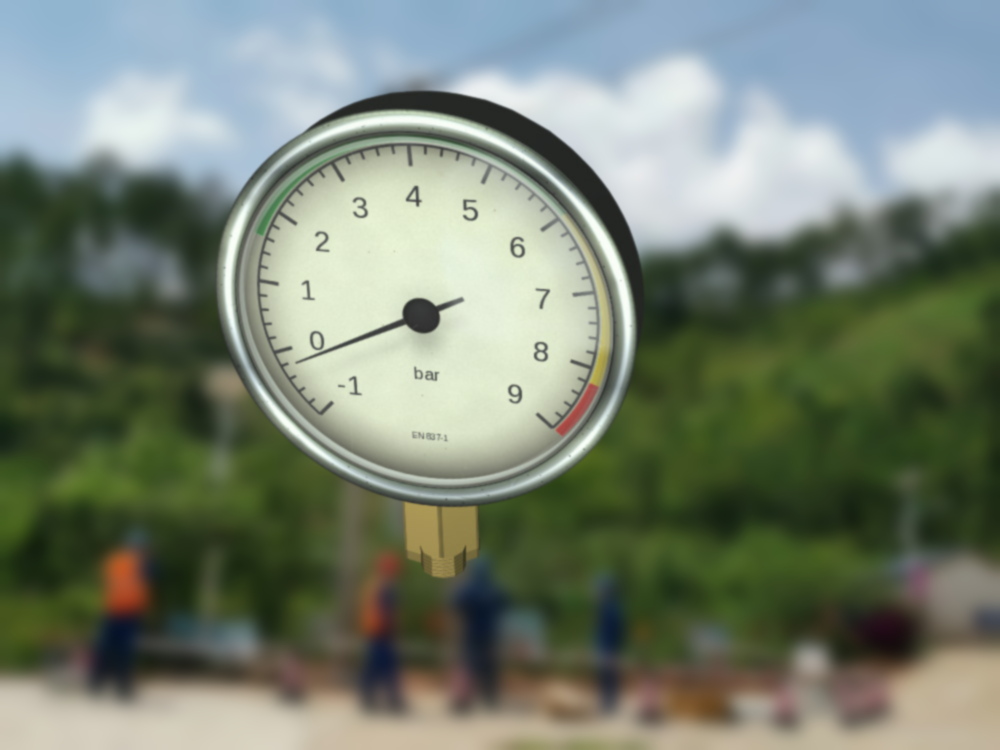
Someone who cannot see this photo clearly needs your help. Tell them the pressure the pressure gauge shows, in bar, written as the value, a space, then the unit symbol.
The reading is -0.2 bar
